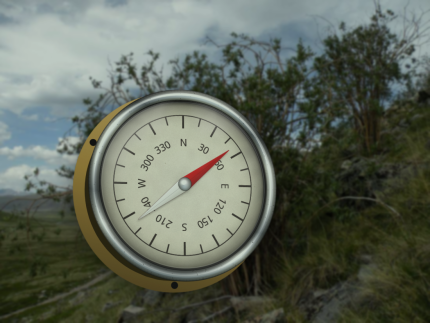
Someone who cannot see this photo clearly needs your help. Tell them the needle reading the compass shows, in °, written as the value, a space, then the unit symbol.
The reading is 52.5 °
